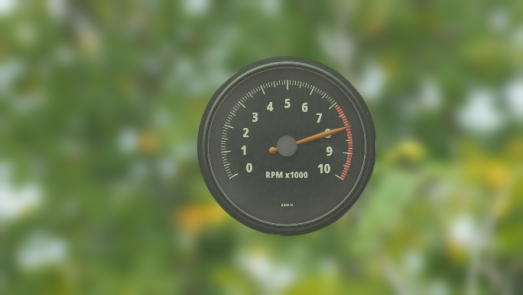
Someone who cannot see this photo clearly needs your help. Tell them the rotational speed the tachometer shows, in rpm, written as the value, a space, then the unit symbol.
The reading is 8000 rpm
